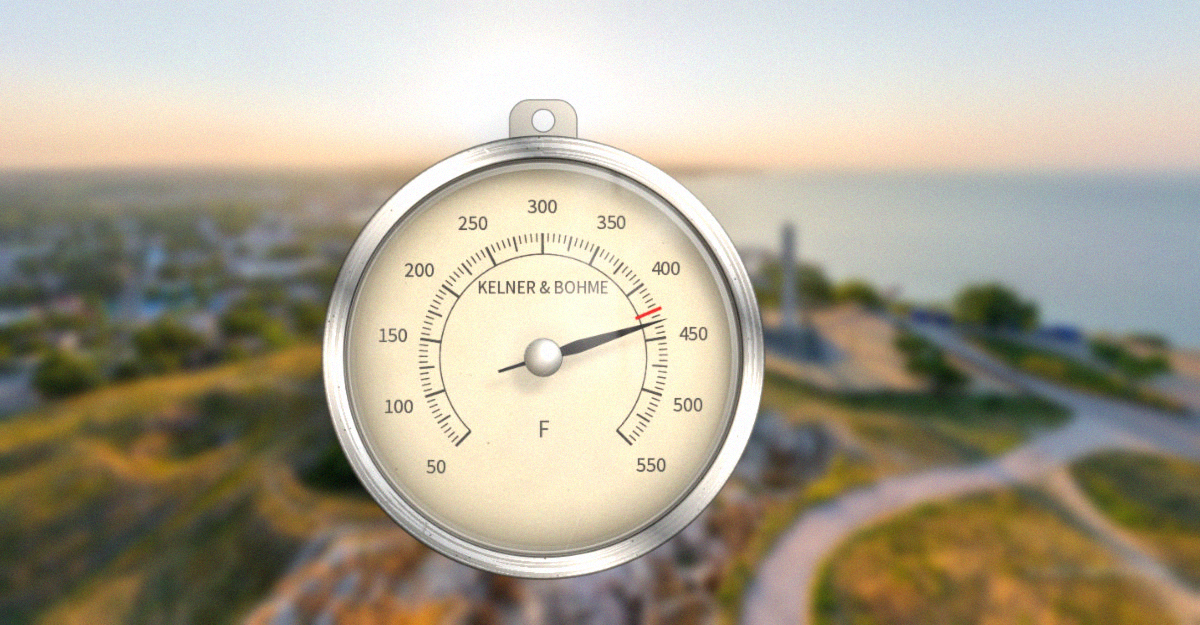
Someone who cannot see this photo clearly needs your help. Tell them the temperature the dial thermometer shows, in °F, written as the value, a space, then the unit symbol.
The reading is 435 °F
